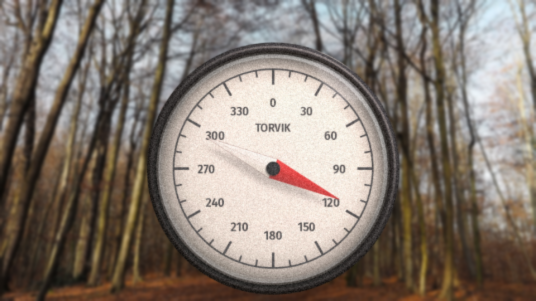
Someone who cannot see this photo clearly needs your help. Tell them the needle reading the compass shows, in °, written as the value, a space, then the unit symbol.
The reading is 115 °
